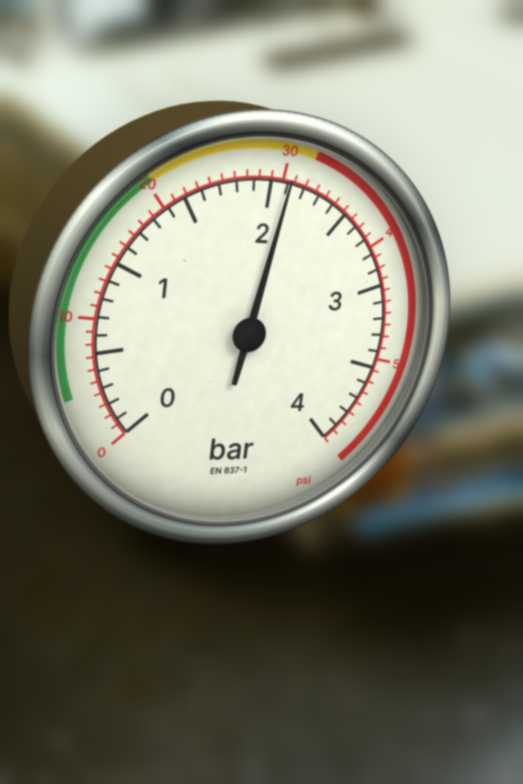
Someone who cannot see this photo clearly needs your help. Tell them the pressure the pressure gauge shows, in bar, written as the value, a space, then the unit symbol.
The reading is 2.1 bar
